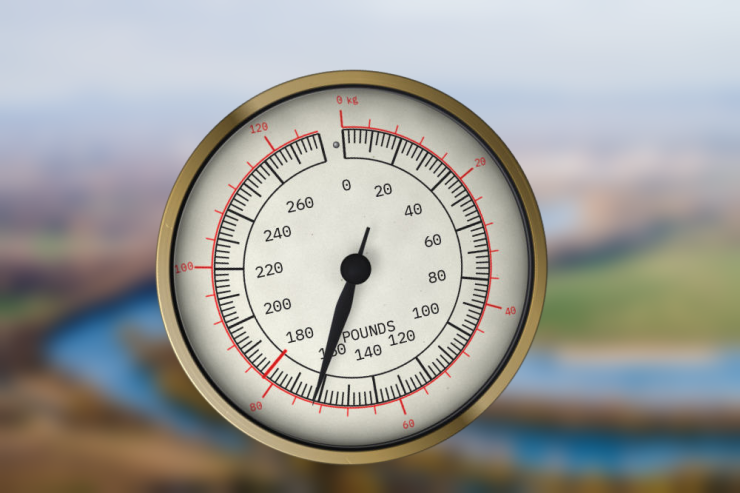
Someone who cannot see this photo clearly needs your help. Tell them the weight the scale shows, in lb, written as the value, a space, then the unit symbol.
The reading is 162 lb
